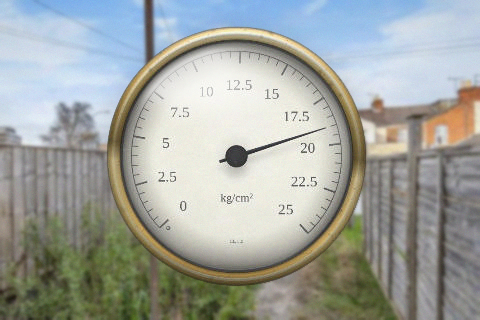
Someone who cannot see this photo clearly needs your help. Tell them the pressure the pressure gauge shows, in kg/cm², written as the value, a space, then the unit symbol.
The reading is 19 kg/cm²
